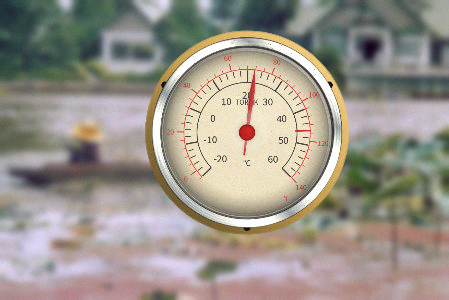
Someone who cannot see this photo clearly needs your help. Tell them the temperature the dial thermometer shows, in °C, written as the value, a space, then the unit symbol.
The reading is 22 °C
